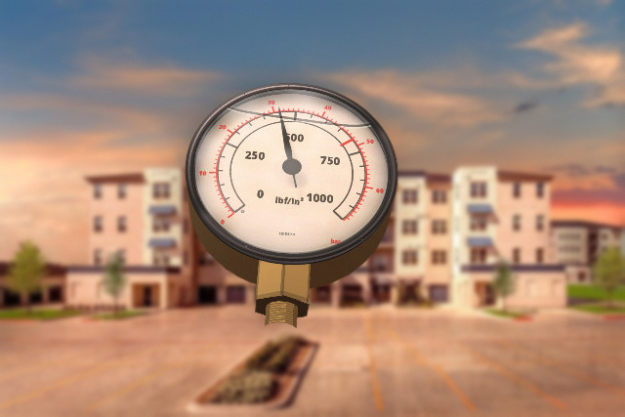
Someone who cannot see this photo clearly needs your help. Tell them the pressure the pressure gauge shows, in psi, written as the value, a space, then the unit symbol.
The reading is 450 psi
